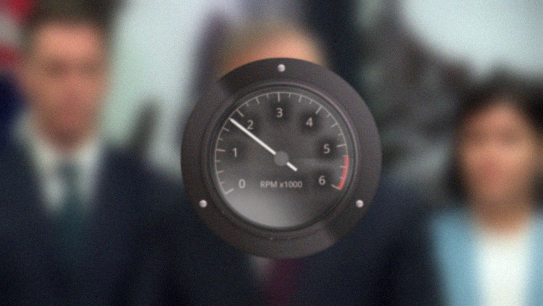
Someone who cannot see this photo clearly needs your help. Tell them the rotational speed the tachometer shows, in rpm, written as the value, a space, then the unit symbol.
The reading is 1750 rpm
